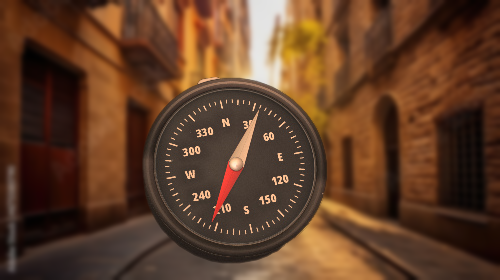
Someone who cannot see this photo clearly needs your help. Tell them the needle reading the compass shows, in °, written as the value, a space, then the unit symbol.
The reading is 215 °
